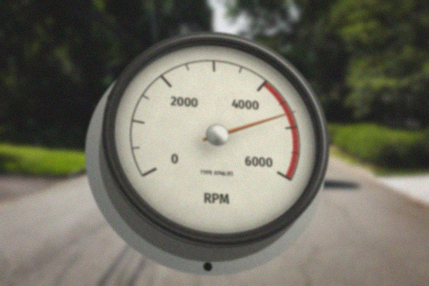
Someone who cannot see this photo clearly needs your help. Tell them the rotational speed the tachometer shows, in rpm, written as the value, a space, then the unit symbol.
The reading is 4750 rpm
